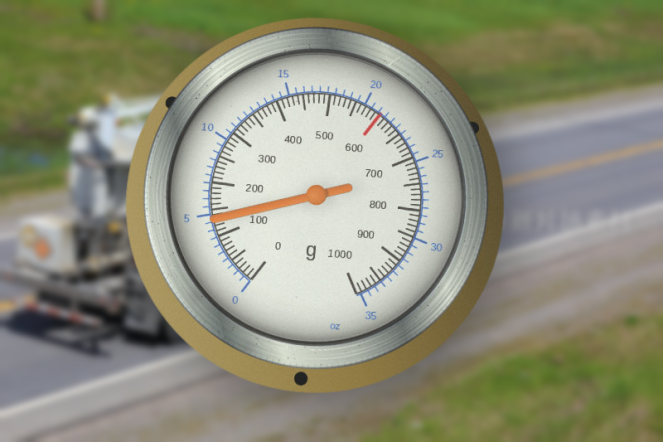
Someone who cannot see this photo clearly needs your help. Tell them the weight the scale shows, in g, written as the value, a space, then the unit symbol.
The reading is 130 g
